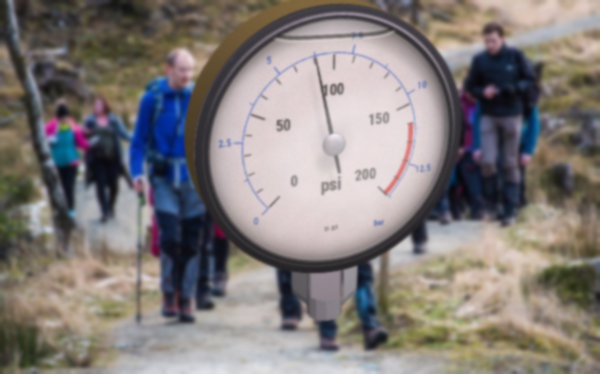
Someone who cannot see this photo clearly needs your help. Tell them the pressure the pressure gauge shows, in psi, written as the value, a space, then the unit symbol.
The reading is 90 psi
